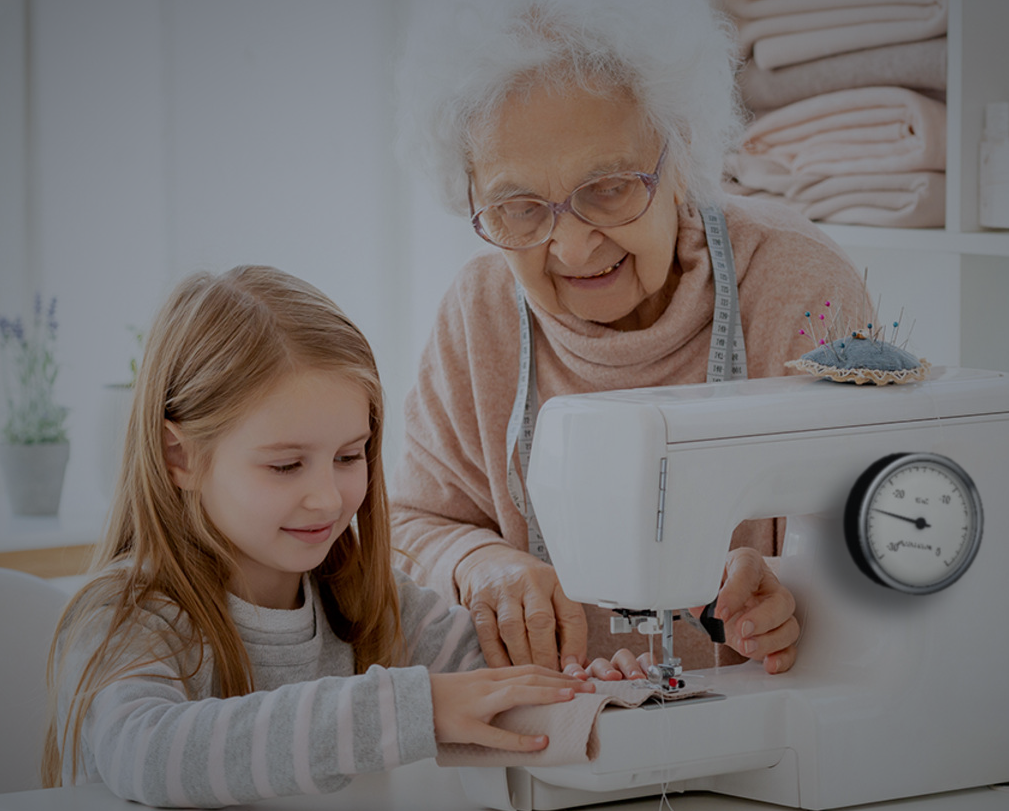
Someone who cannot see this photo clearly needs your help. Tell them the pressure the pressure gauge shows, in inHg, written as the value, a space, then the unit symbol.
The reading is -24 inHg
